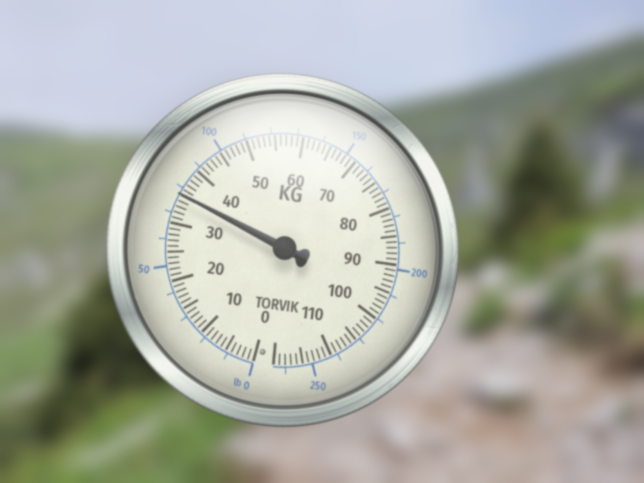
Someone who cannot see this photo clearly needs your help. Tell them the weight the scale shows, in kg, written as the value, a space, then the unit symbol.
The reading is 35 kg
